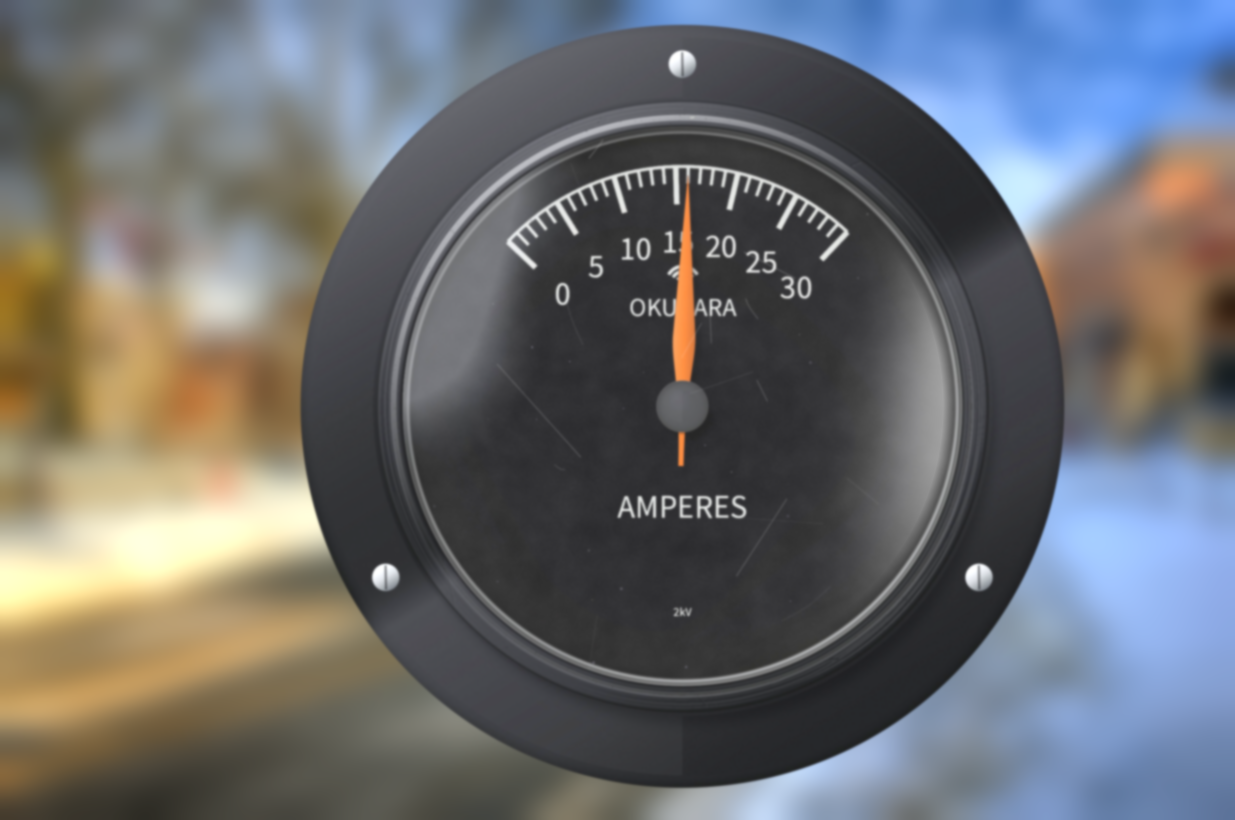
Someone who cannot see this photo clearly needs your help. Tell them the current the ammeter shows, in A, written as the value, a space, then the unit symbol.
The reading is 16 A
